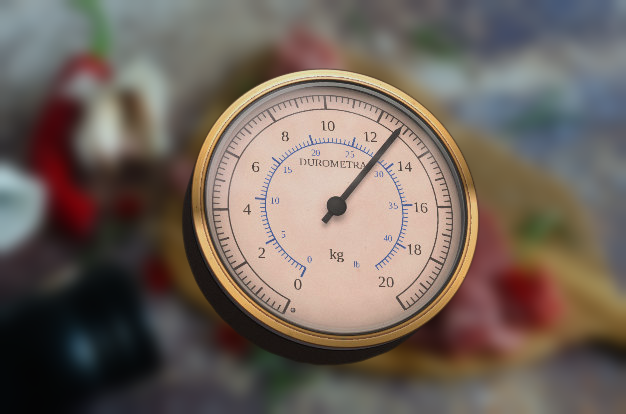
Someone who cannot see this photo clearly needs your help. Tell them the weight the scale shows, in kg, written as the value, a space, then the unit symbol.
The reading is 12.8 kg
